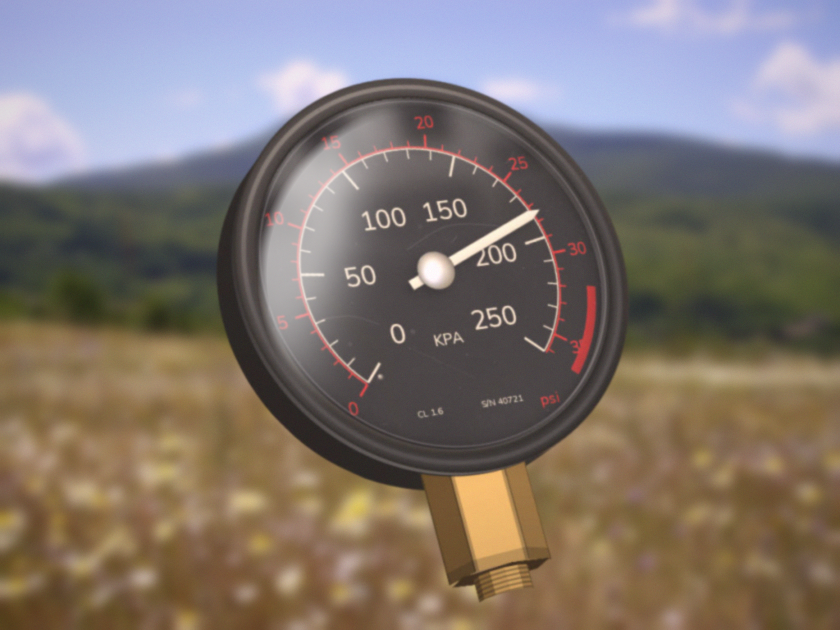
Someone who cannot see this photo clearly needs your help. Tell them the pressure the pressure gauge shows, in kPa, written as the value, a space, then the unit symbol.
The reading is 190 kPa
